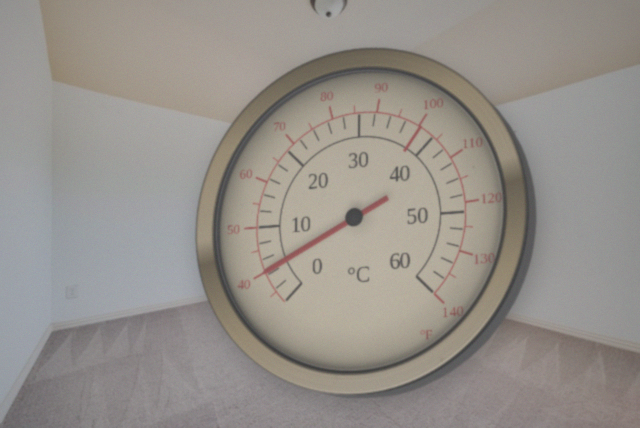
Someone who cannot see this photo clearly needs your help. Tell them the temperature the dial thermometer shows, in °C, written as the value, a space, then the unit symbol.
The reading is 4 °C
